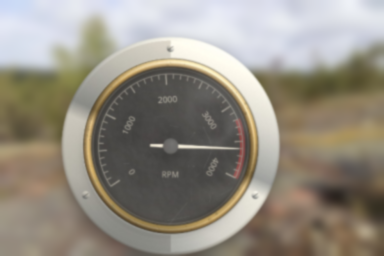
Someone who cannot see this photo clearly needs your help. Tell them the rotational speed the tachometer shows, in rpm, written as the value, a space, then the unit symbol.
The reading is 3600 rpm
